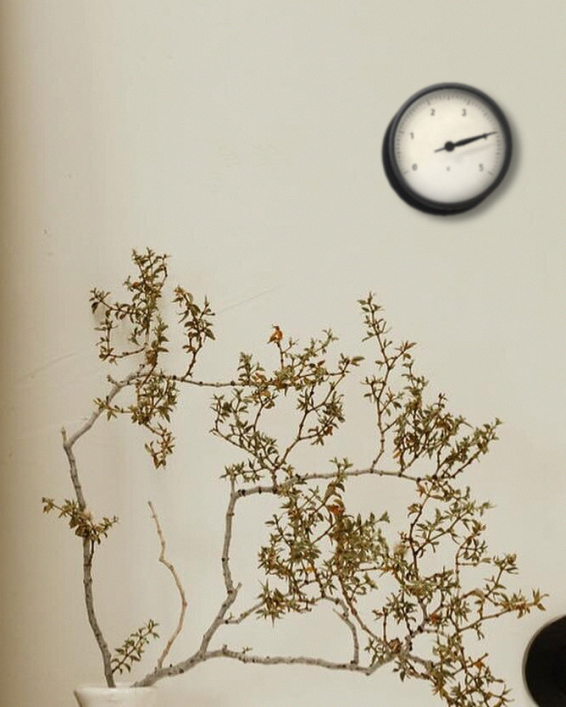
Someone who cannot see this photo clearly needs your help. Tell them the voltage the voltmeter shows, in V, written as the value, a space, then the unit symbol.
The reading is 4 V
